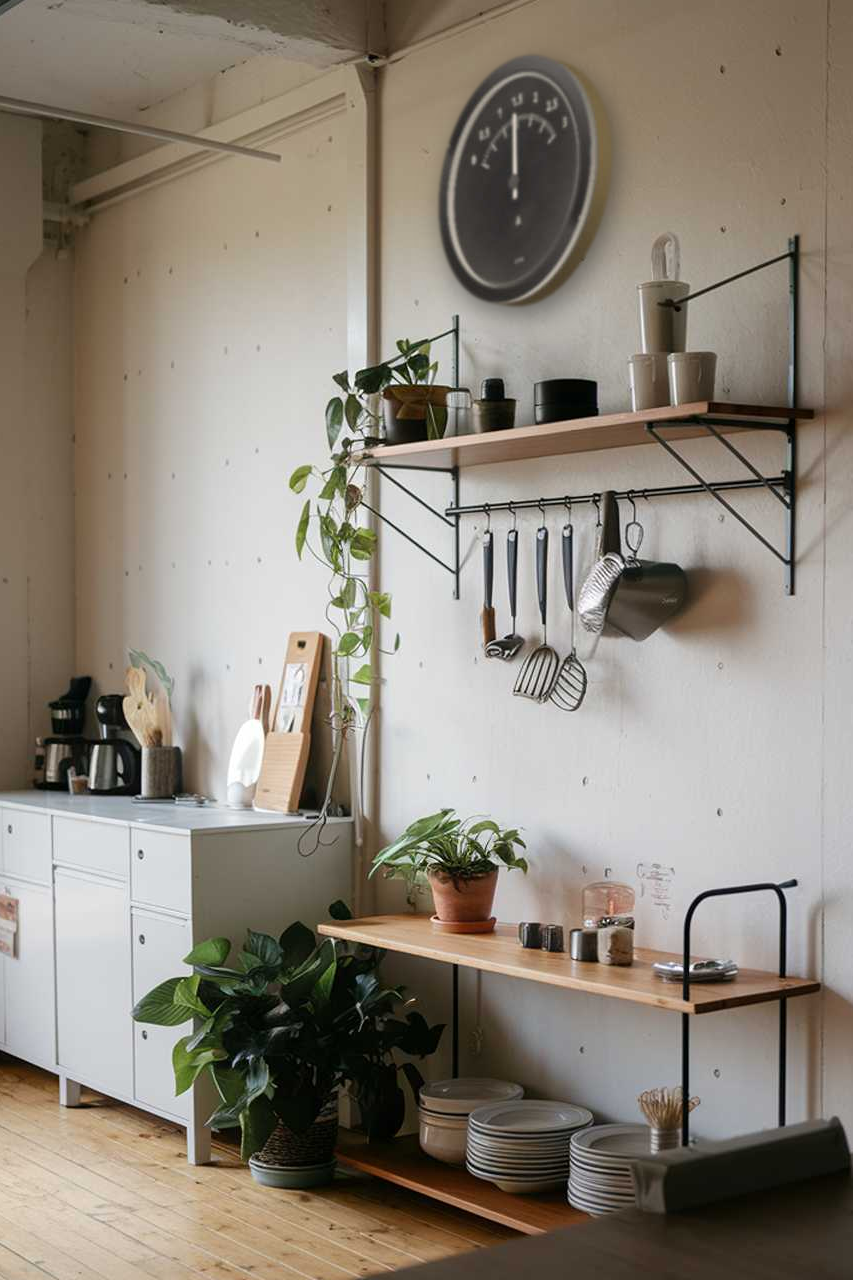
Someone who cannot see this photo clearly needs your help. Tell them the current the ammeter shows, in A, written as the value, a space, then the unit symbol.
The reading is 1.5 A
